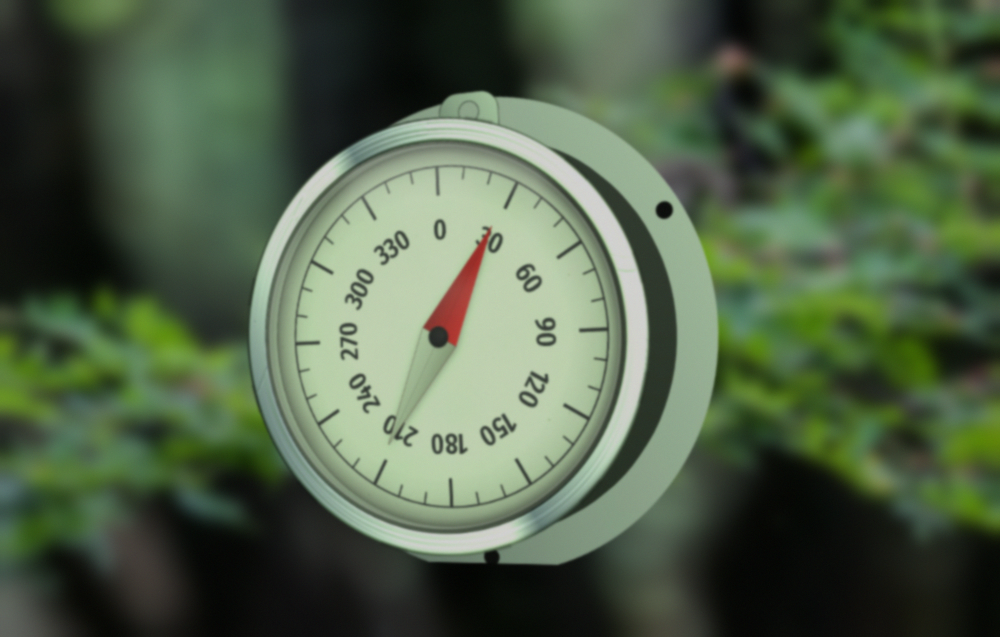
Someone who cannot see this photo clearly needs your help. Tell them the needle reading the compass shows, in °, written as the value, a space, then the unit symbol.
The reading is 30 °
